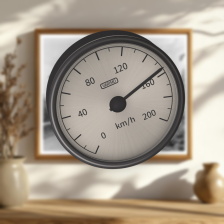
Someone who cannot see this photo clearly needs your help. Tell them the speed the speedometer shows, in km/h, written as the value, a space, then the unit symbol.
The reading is 155 km/h
